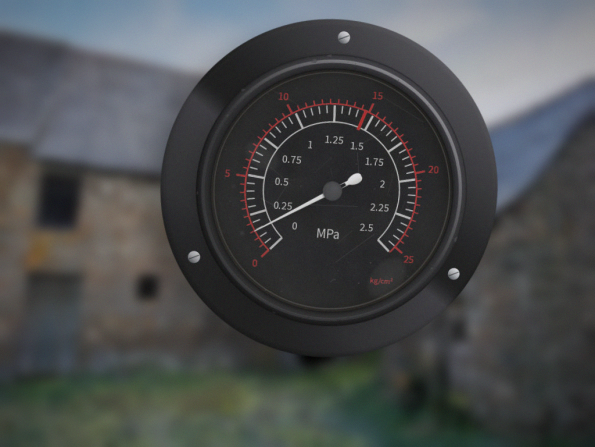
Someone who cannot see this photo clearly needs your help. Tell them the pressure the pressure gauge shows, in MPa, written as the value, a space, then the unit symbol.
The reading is 0.15 MPa
